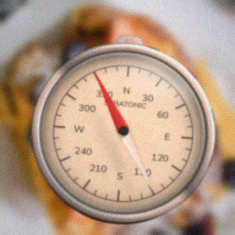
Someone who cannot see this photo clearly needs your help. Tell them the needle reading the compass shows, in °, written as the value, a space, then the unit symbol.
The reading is 330 °
